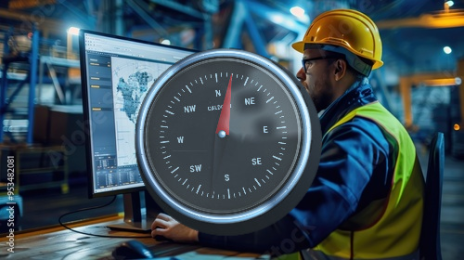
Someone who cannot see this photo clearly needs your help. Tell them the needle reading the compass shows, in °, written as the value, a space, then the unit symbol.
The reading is 15 °
